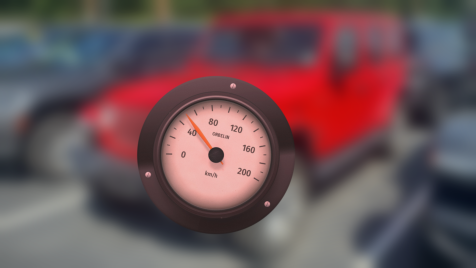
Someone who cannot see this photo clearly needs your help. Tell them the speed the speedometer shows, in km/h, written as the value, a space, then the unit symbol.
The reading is 50 km/h
